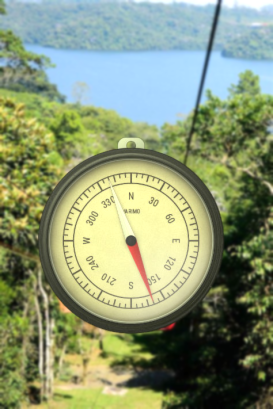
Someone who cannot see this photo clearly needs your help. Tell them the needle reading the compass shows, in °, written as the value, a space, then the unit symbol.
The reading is 160 °
